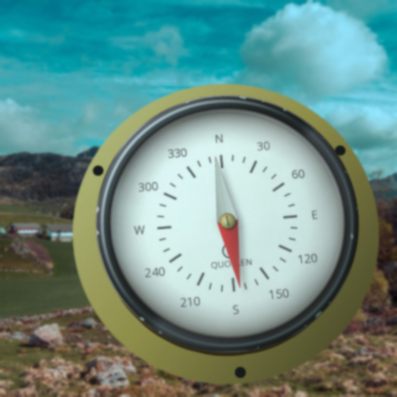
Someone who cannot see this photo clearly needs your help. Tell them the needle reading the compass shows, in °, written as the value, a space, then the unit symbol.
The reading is 175 °
